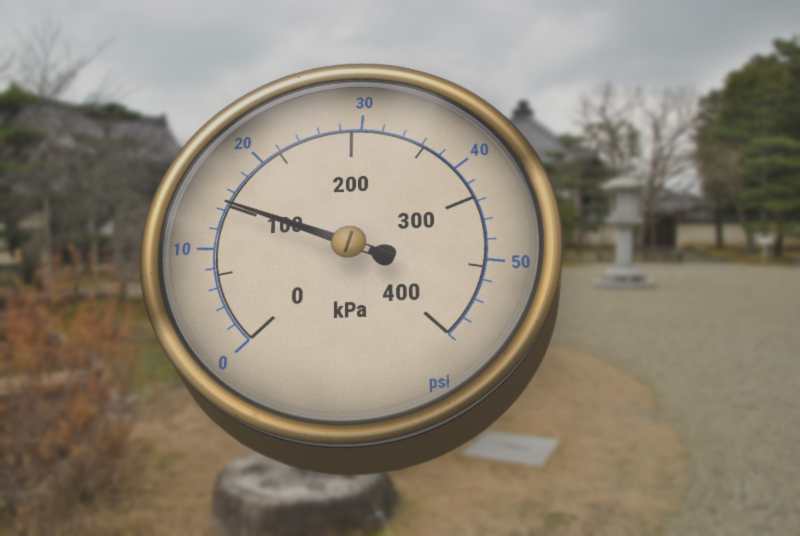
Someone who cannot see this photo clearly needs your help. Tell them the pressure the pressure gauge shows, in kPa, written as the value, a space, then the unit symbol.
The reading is 100 kPa
